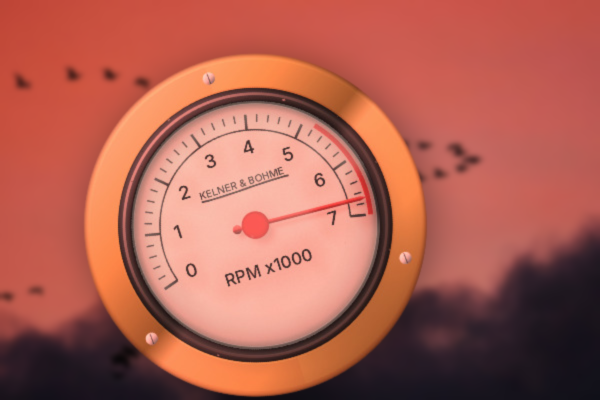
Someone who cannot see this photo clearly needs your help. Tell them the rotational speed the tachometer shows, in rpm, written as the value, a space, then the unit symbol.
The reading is 6700 rpm
